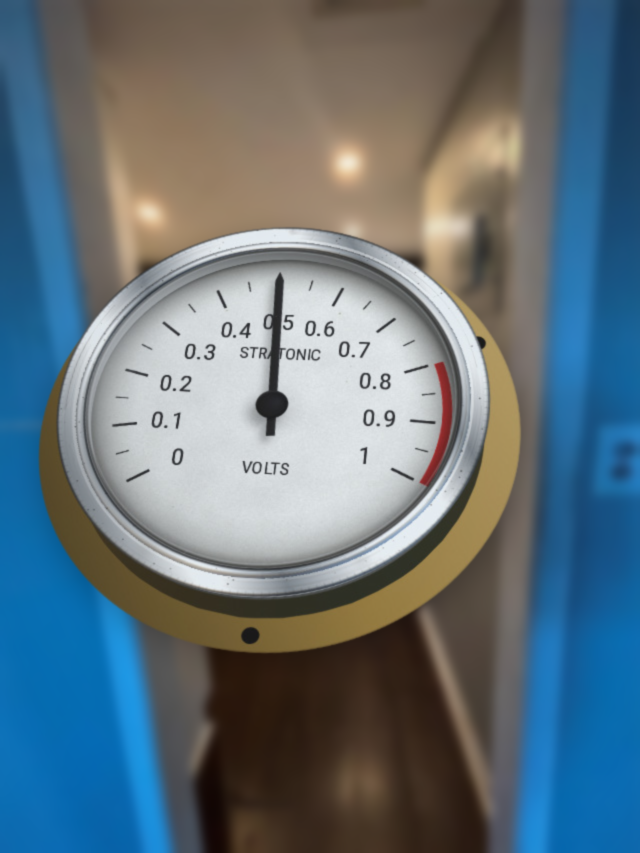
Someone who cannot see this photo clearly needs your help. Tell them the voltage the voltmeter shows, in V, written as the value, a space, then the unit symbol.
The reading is 0.5 V
